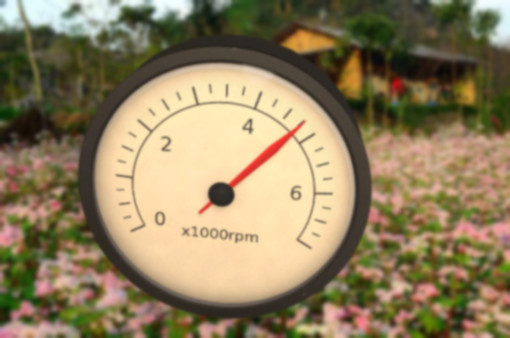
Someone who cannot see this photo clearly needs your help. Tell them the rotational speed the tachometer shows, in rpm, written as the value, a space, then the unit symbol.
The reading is 4750 rpm
